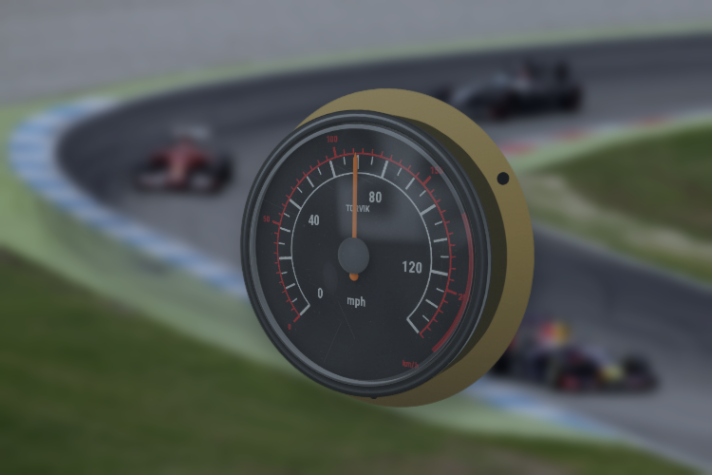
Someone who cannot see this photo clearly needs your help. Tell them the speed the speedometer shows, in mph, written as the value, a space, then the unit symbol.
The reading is 70 mph
